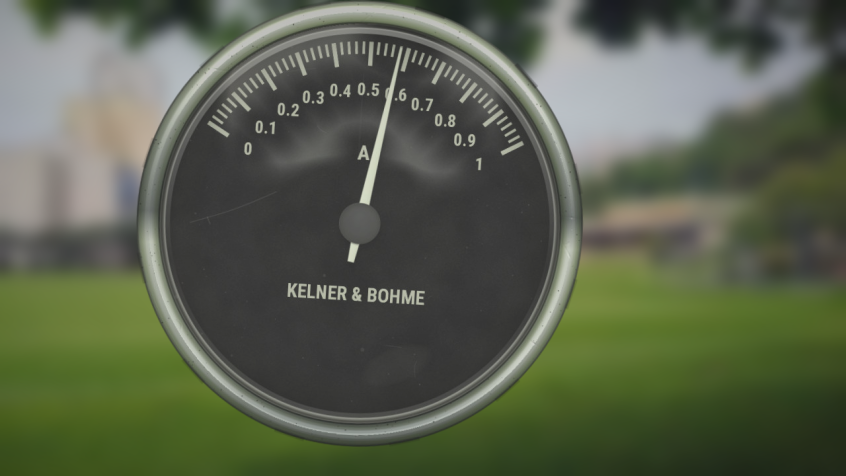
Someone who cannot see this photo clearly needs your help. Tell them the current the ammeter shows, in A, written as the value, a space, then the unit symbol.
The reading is 0.58 A
